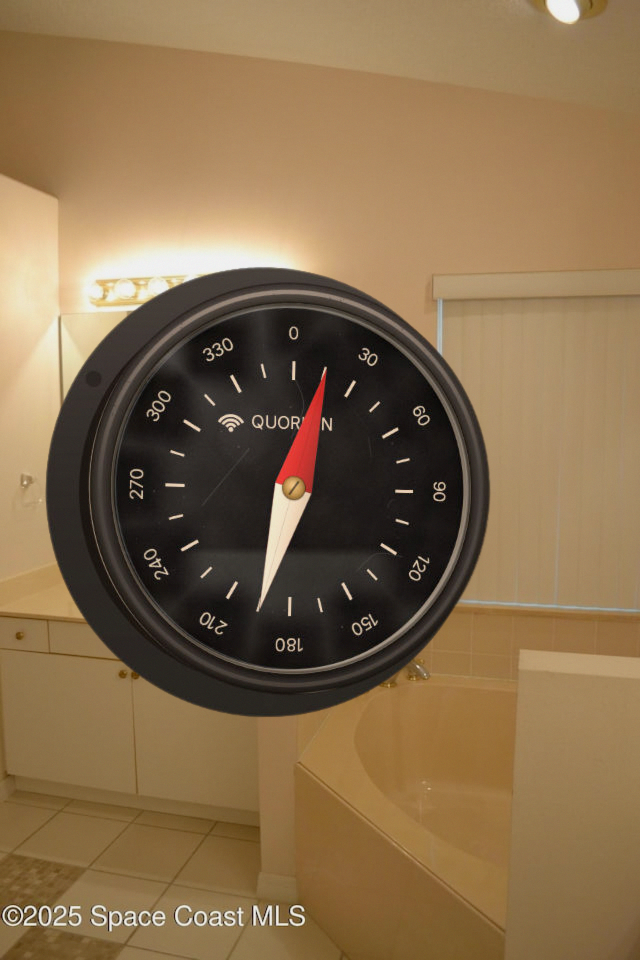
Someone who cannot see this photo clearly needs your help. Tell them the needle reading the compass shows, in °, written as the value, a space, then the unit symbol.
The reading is 15 °
